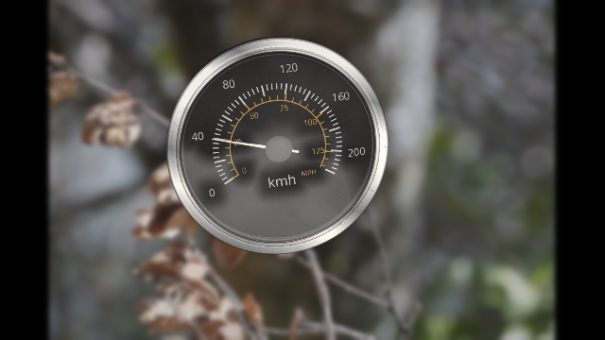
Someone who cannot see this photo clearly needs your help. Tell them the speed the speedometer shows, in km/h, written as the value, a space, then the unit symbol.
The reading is 40 km/h
